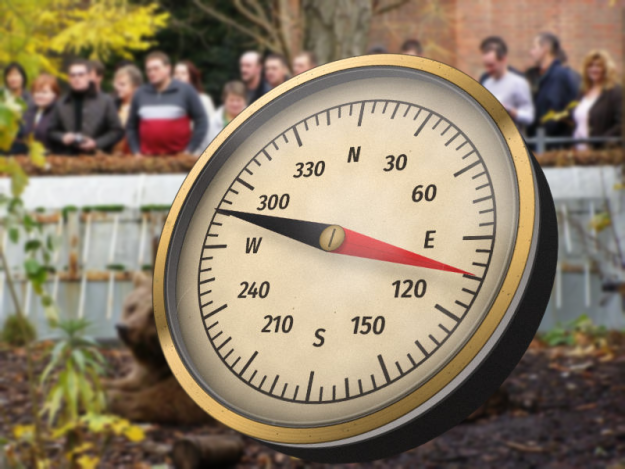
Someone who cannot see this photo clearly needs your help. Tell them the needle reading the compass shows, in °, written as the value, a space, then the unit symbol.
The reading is 105 °
